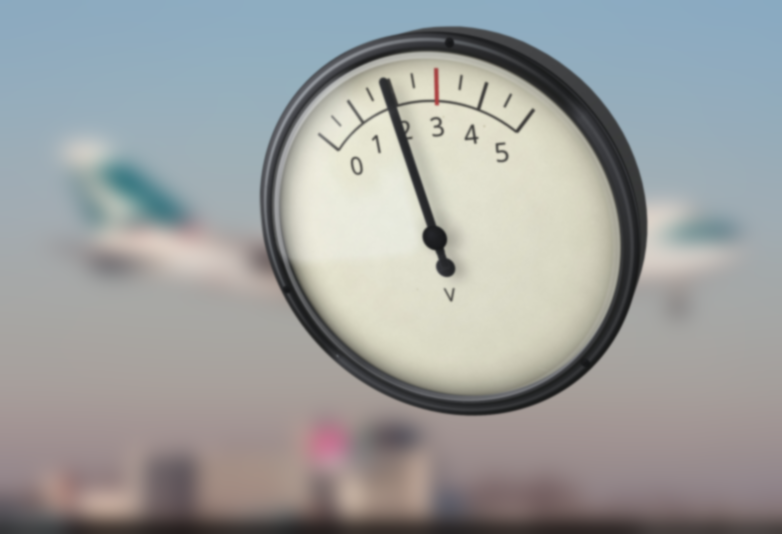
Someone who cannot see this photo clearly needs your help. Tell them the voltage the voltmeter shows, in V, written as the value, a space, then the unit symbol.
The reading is 2 V
